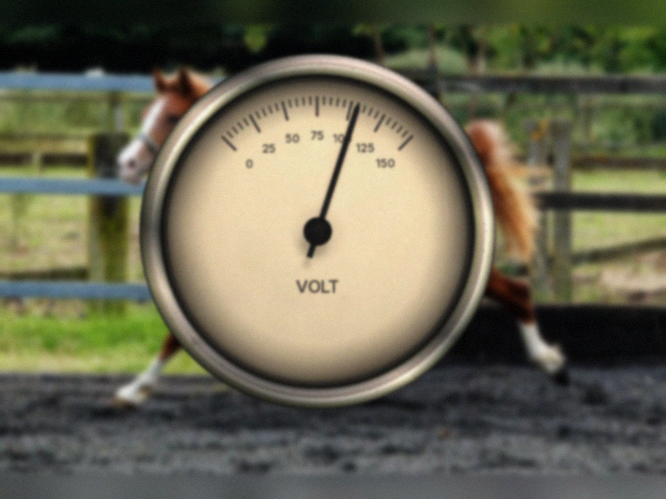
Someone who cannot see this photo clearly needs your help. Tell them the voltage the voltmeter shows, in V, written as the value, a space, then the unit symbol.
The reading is 105 V
